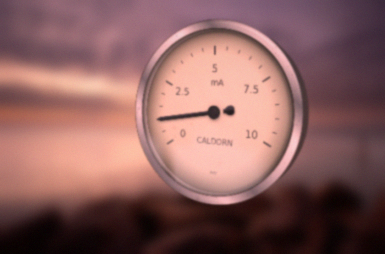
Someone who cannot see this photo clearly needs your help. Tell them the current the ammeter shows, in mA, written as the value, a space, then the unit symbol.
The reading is 1 mA
